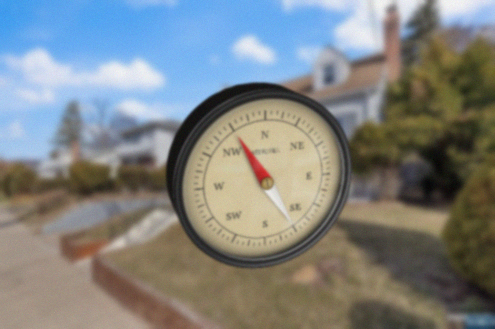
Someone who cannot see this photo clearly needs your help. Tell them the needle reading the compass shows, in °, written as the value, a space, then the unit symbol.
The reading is 330 °
